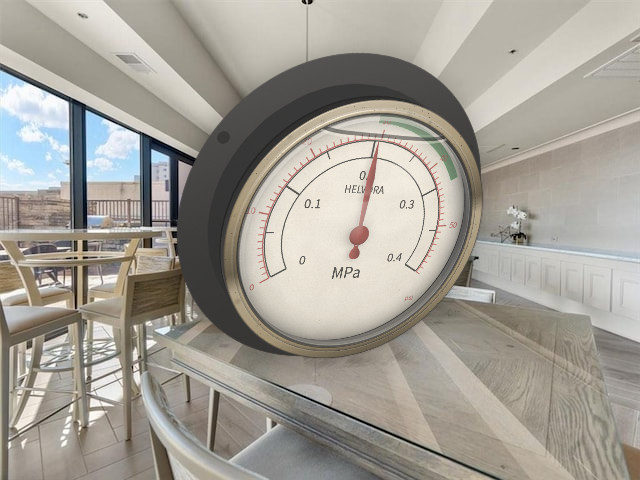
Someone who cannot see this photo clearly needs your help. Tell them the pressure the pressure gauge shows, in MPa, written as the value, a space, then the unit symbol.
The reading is 0.2 MPa
